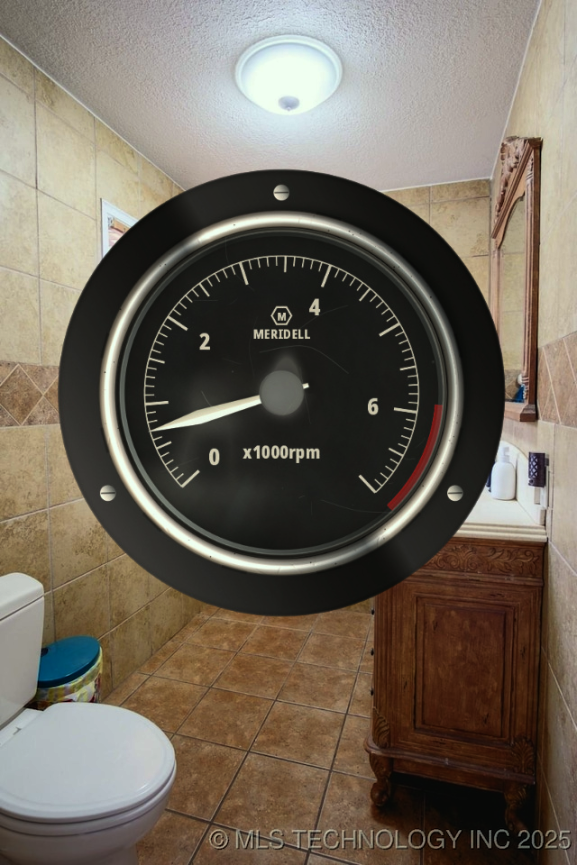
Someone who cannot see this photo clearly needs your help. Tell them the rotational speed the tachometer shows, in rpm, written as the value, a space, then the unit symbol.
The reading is 700 rpm
